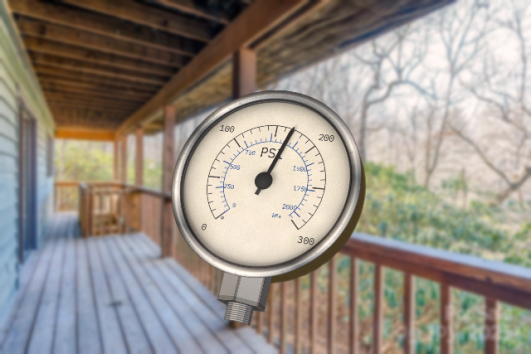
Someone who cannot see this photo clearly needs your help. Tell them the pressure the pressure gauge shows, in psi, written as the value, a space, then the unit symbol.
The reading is 170 psi
